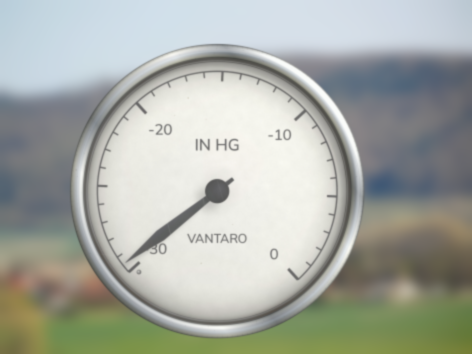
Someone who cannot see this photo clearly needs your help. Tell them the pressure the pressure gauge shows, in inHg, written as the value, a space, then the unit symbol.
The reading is -29.5 inHg
